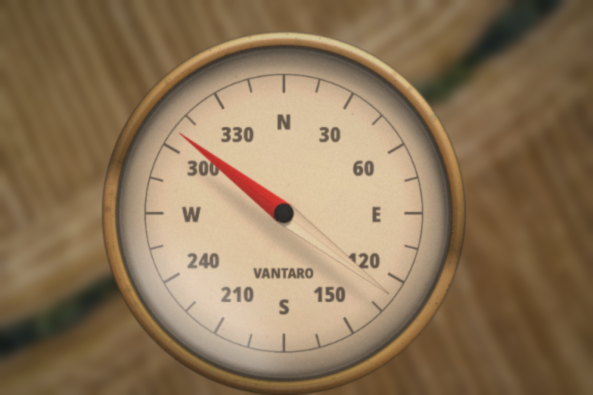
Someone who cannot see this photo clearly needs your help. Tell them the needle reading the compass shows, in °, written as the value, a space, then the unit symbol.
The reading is 307.5 °
